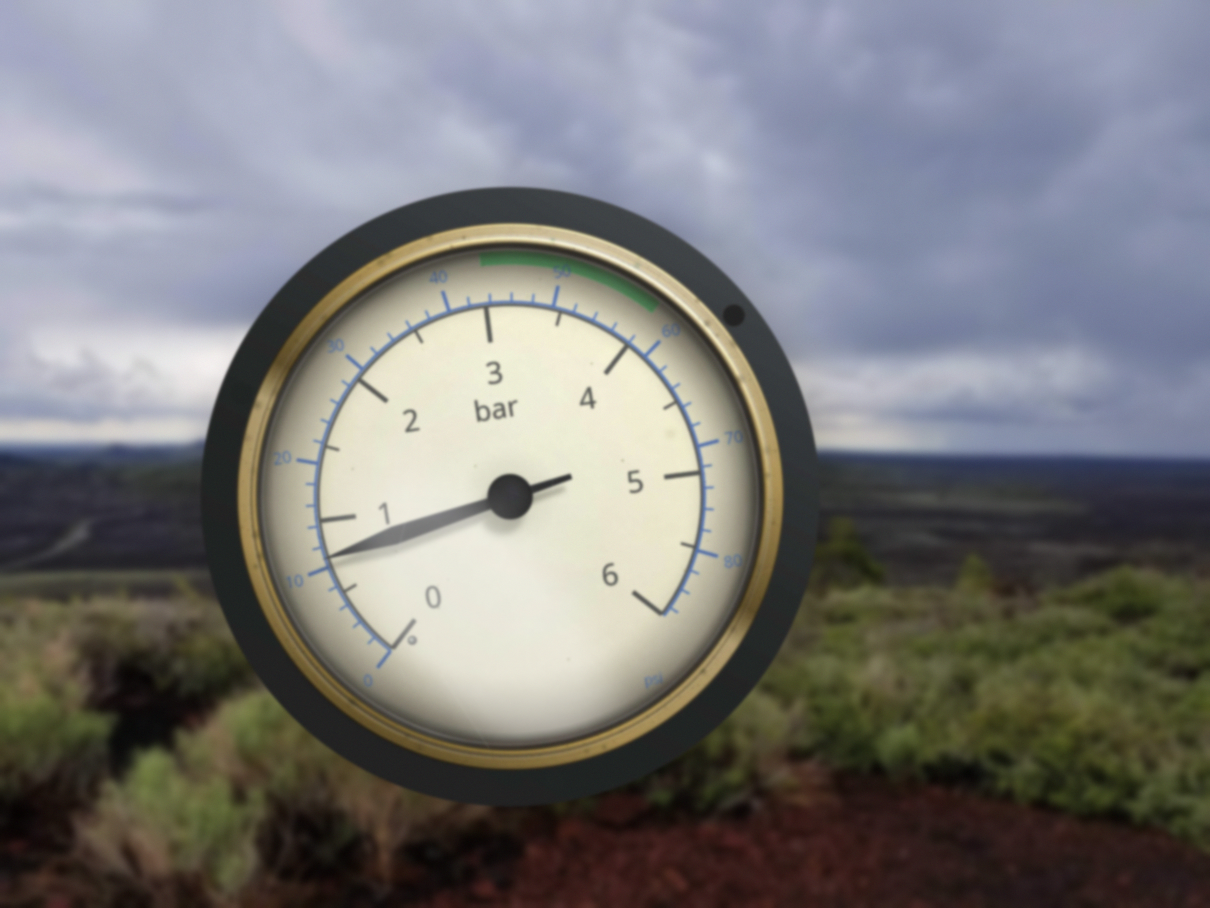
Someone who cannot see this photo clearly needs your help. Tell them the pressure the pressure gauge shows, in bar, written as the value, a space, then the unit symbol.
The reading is 0.75 bar
